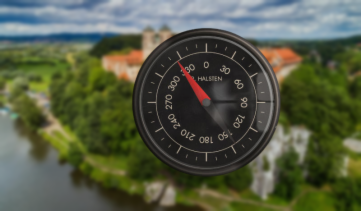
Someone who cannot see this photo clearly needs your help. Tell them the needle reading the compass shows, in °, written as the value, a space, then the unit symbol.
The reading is 325 °
